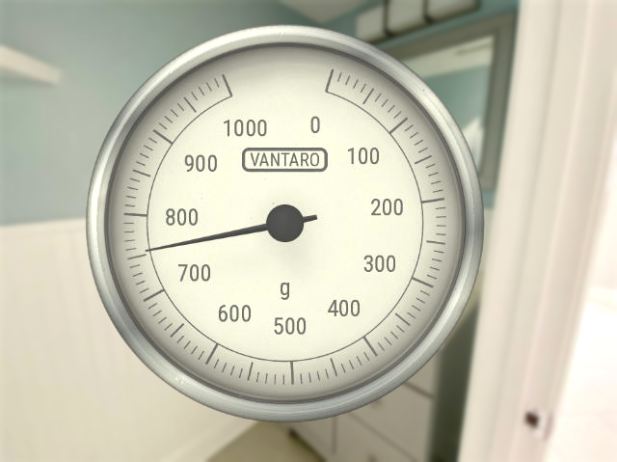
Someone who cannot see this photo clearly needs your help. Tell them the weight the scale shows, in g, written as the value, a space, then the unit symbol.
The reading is 755 g
